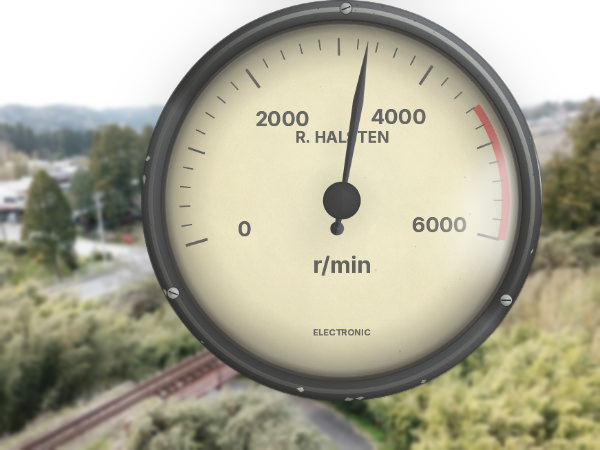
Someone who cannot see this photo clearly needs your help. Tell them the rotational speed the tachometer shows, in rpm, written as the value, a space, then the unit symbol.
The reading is 3300 rpm
